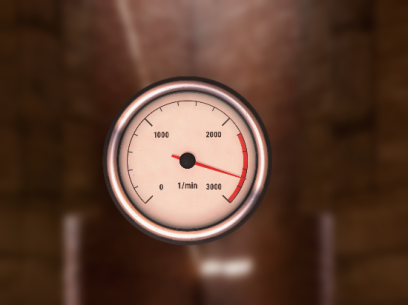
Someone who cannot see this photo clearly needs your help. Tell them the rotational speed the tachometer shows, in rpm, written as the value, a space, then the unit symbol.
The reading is 2700 rpm
